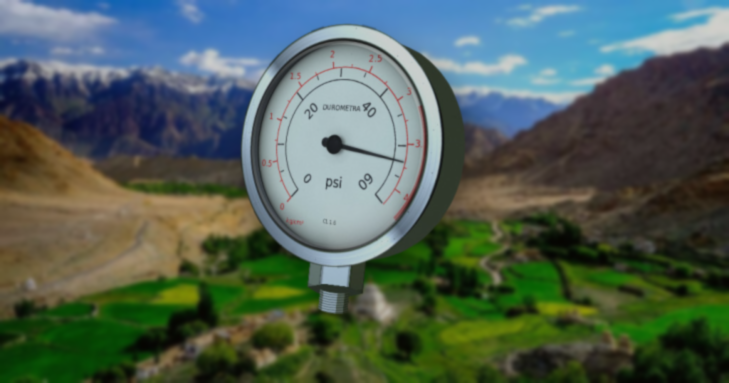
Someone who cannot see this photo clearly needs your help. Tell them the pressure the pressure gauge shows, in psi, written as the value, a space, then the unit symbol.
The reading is 52.5 psi
